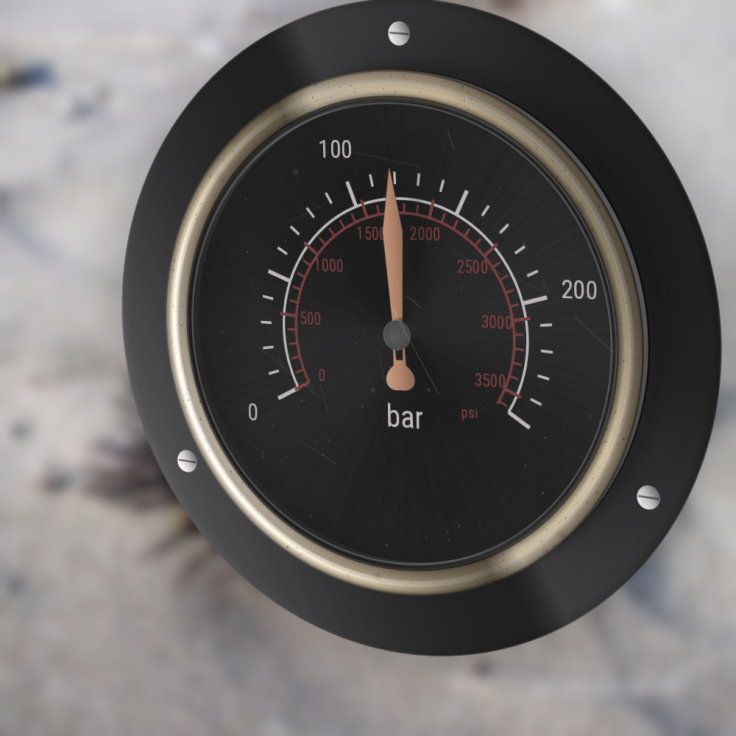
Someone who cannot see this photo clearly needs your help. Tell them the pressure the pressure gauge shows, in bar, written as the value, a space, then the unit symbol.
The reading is 120 bar
